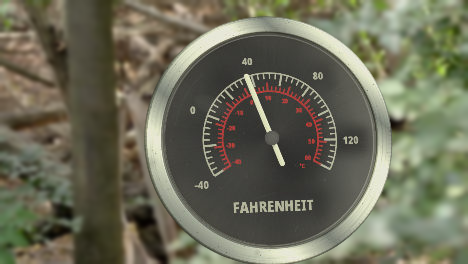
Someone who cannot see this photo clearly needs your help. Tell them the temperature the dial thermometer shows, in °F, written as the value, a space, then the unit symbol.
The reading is 36 °F
